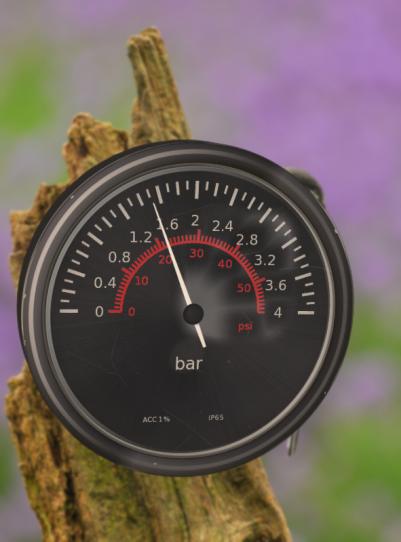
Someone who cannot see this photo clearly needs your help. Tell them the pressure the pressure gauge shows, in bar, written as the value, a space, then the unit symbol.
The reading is 1.5 bar
